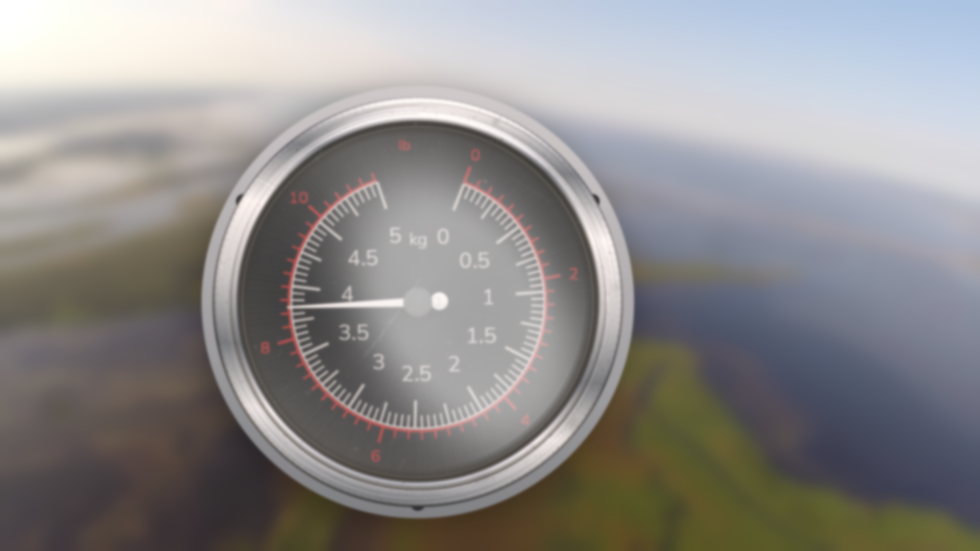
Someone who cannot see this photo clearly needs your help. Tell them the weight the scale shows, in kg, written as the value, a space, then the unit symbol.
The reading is 3.85 kg
